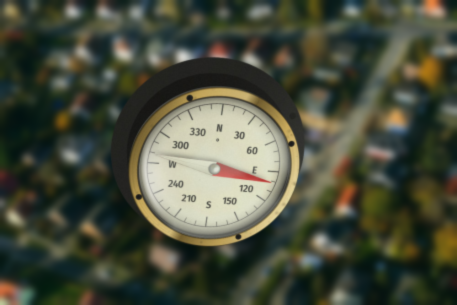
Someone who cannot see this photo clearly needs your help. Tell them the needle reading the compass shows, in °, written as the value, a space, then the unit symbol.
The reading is 100 °
